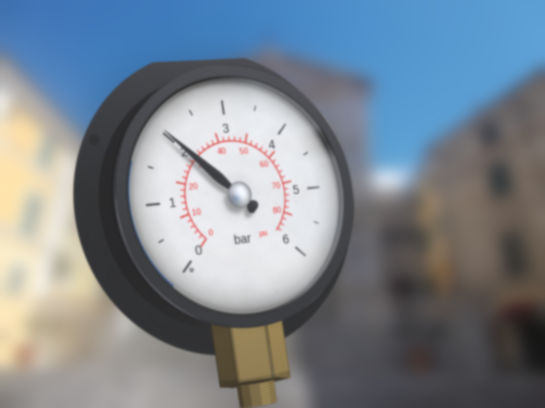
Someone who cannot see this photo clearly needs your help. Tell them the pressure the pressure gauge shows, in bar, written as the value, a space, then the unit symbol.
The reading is 2 bar
